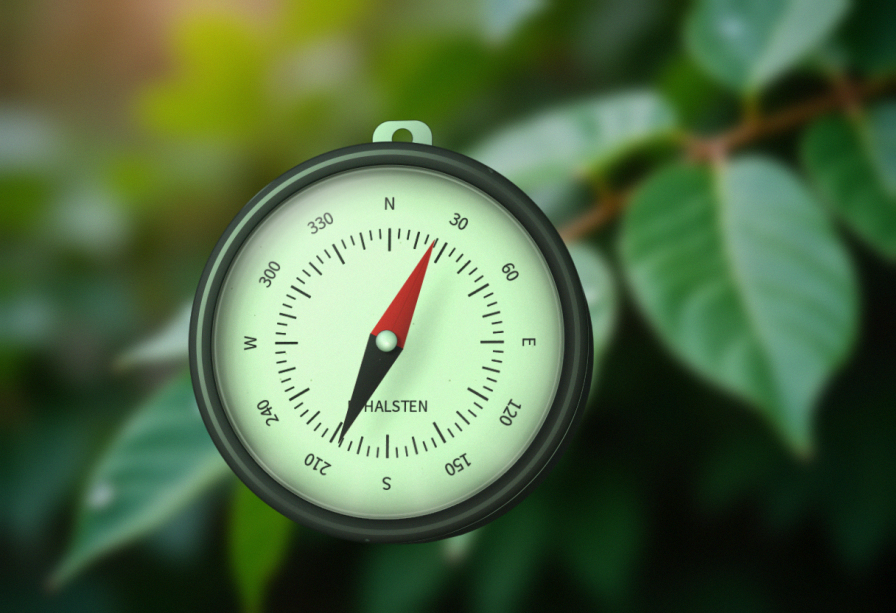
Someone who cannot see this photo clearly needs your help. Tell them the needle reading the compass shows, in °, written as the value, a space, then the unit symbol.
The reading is 25 °
